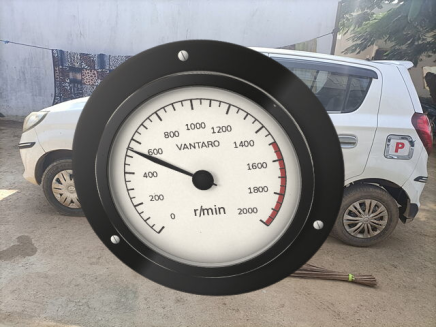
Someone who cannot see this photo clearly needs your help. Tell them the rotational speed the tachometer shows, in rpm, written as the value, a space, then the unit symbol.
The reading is 550 rpm
